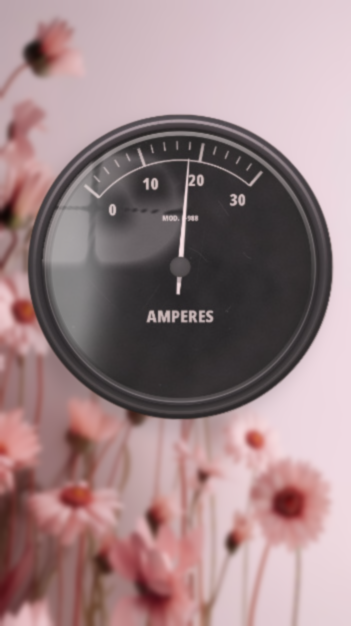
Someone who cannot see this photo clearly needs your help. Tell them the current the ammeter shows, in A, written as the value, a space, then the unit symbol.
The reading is 18 A
